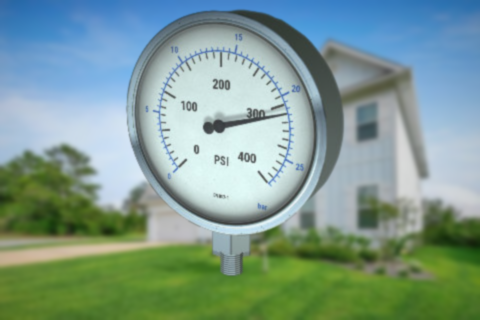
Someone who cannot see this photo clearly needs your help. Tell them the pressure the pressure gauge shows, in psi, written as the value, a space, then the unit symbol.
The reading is 310 psi
